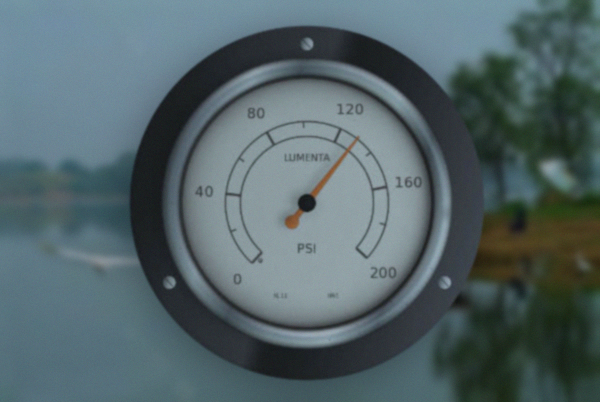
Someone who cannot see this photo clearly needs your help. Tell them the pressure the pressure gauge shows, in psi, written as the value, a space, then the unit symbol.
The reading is 130 psi
